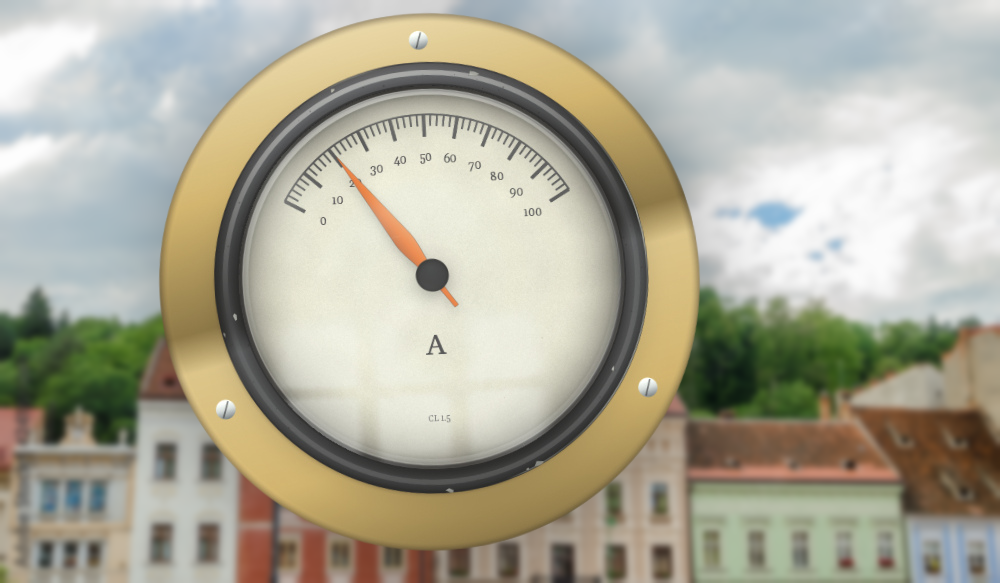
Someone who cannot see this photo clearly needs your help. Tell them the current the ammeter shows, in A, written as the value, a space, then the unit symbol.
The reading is 20 A
